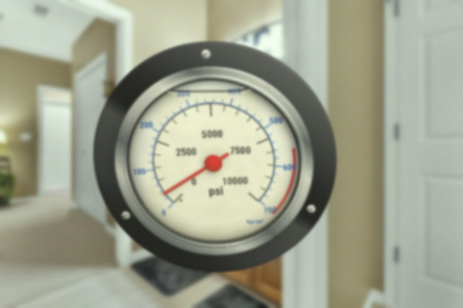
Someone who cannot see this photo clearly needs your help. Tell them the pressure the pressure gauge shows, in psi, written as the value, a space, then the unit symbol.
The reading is 500 psi
